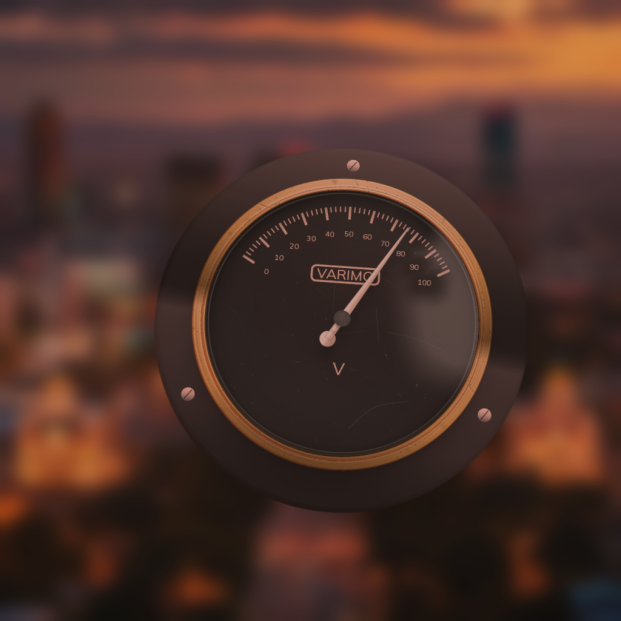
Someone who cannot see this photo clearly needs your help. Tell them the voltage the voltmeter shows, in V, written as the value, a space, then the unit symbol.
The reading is 76 V
